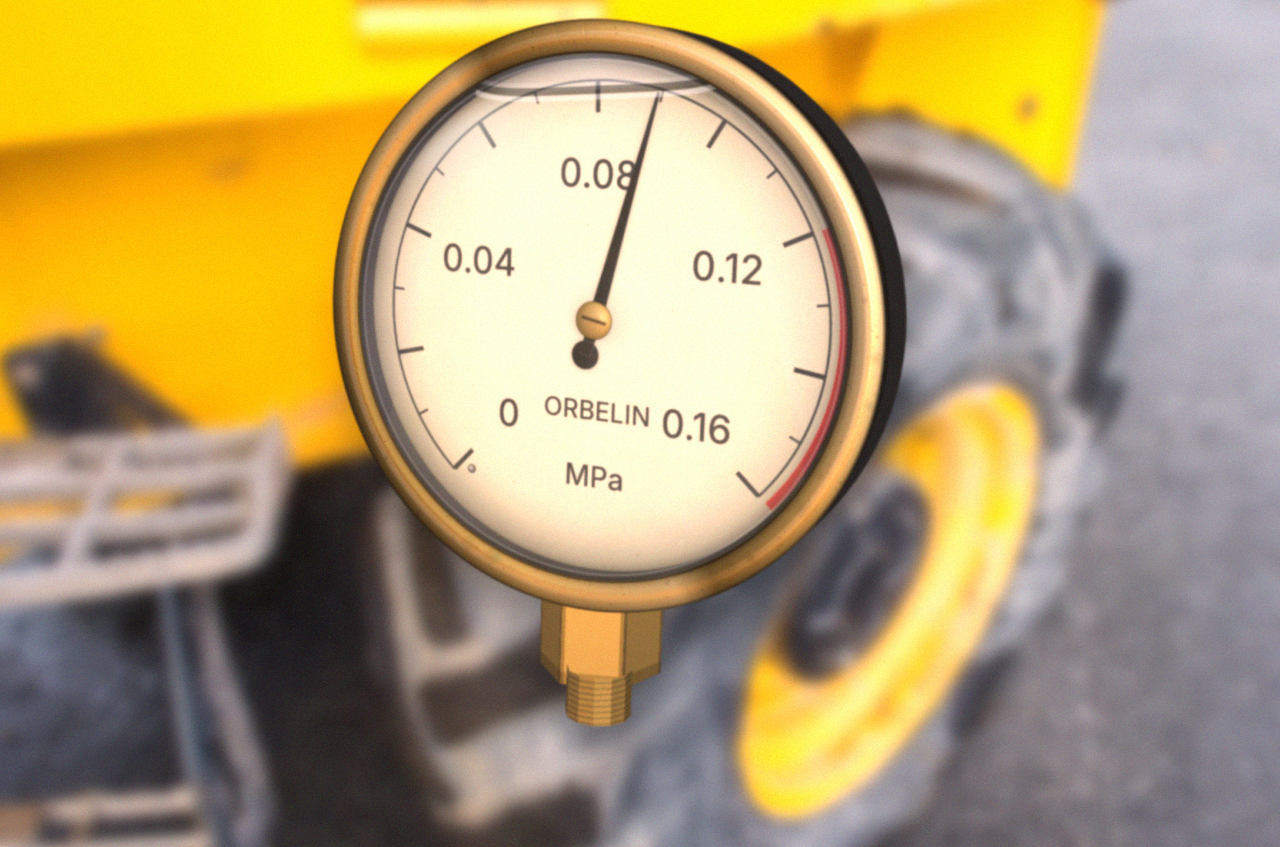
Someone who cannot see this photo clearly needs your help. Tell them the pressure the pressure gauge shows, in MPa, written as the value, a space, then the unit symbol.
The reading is 0.09 MPa
